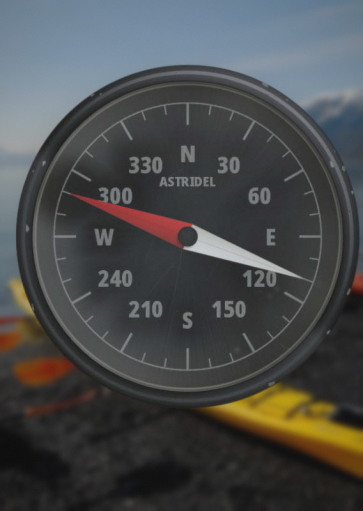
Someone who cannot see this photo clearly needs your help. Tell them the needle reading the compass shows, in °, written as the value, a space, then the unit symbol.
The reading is 290 °
